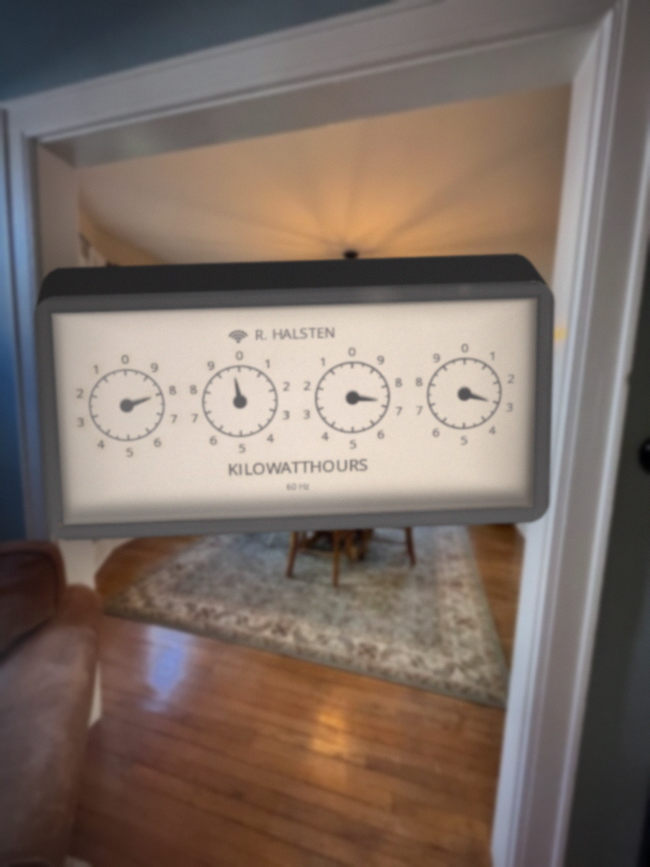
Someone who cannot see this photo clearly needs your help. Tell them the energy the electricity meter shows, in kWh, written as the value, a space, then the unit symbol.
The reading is 7973 kWh
